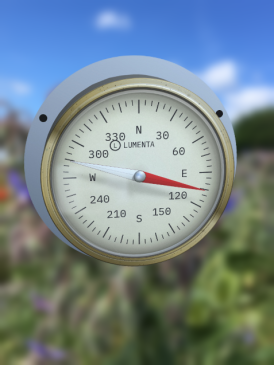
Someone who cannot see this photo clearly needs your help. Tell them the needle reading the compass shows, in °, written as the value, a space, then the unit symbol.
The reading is 105 °
